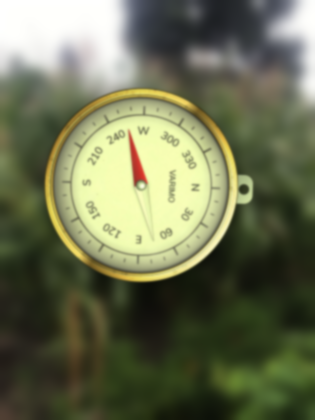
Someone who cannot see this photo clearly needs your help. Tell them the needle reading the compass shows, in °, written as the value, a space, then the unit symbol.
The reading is 255 °
